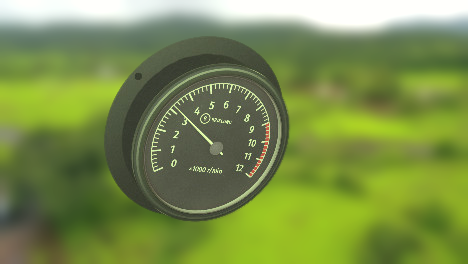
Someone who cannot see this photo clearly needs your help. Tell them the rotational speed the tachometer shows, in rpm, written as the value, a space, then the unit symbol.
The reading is 3200 rpm
